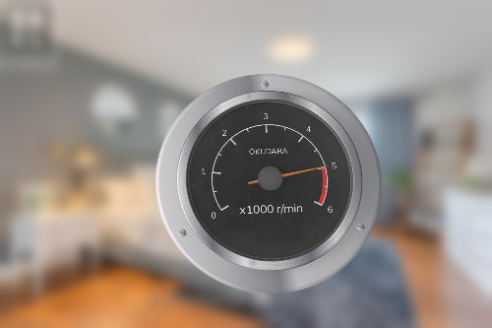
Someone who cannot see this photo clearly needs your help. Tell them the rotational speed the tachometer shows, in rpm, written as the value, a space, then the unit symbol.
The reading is 5000 rpm
